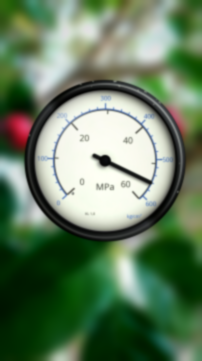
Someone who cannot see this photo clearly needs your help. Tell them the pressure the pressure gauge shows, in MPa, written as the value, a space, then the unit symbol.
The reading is 55 MPa
